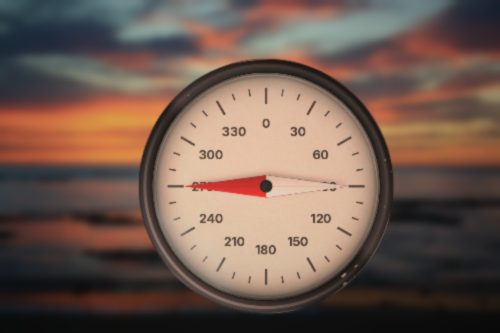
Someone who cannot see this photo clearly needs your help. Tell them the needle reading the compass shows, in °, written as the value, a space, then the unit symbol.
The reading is 270 °
